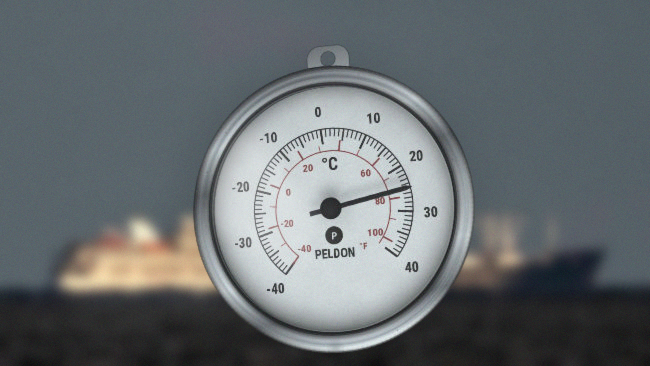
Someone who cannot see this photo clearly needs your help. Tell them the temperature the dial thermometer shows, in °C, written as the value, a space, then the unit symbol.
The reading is 25 °C
